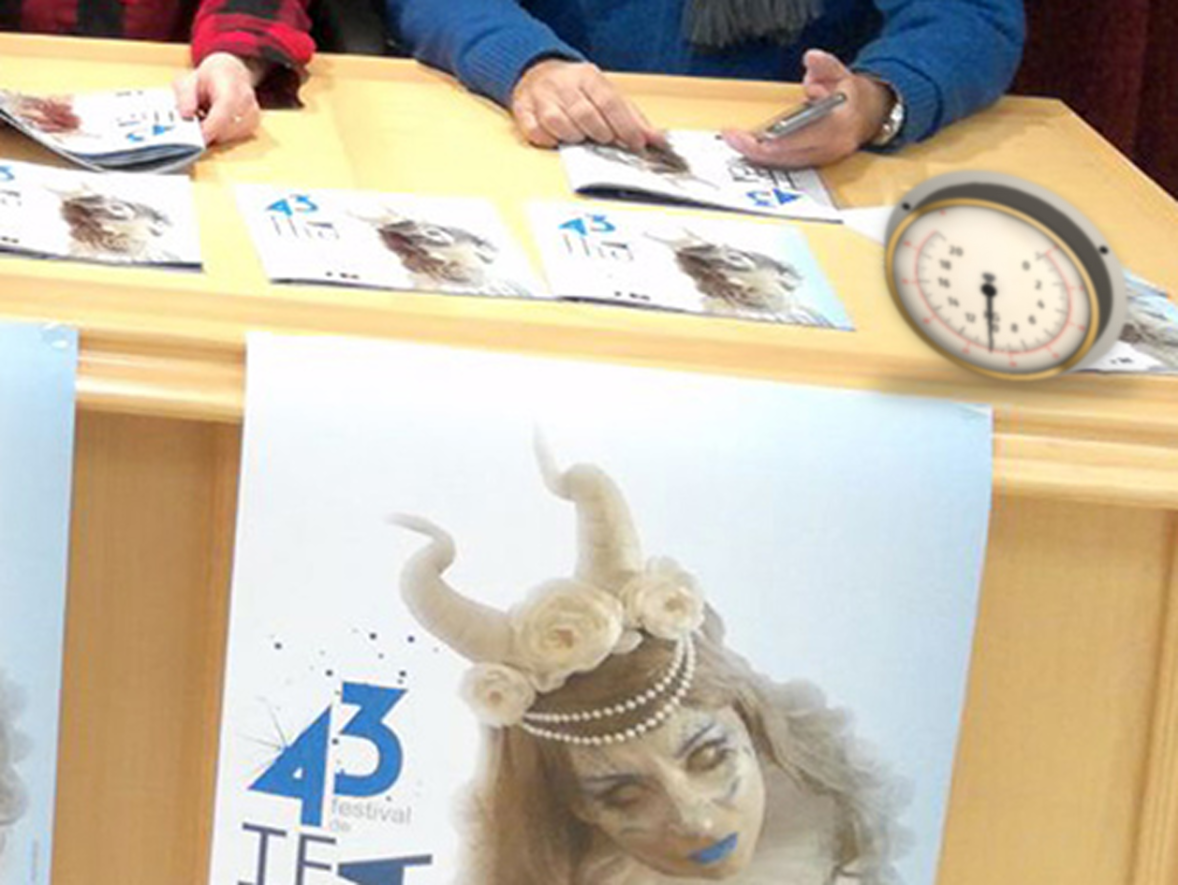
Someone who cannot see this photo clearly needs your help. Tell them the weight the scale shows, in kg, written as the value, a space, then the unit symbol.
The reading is 10 kg
